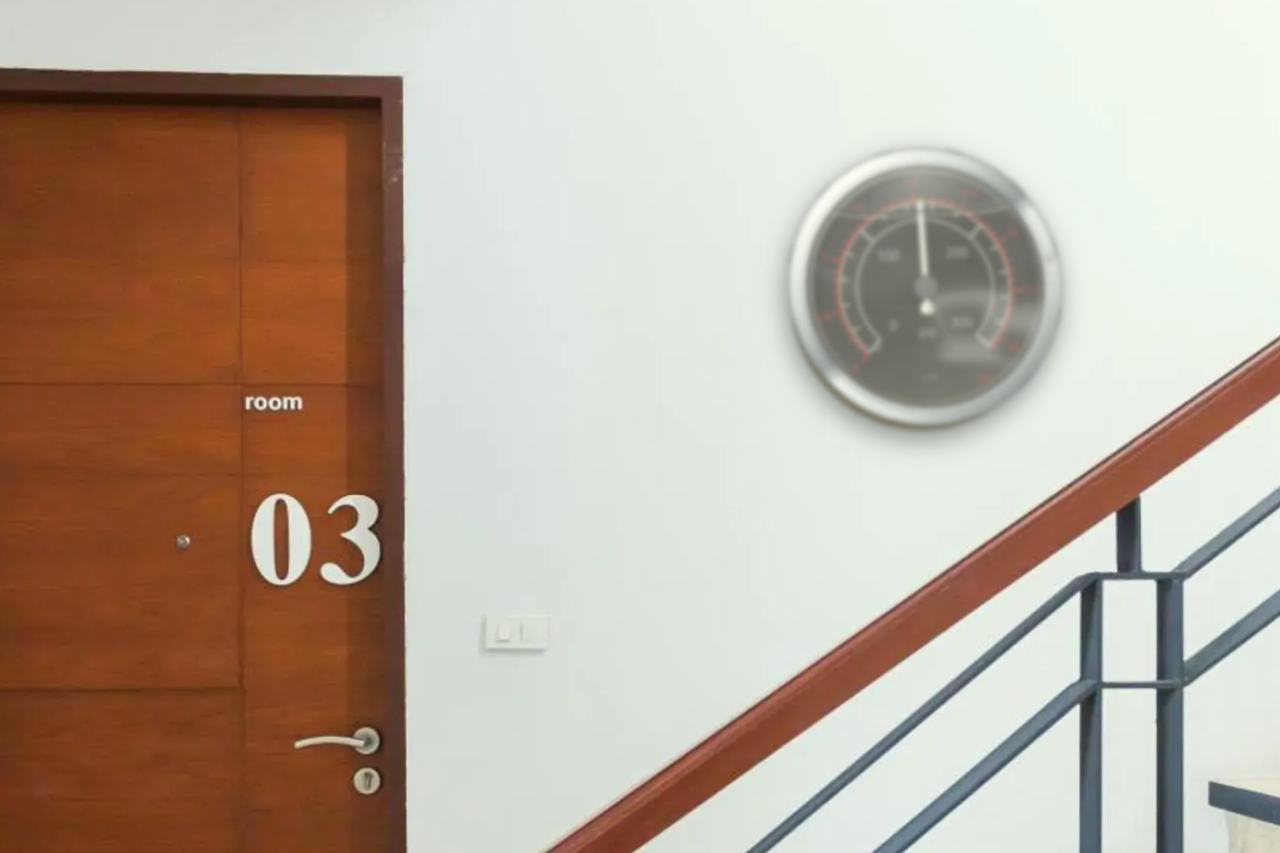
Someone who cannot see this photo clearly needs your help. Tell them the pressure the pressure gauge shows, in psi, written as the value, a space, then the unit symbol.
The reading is 150 psi
